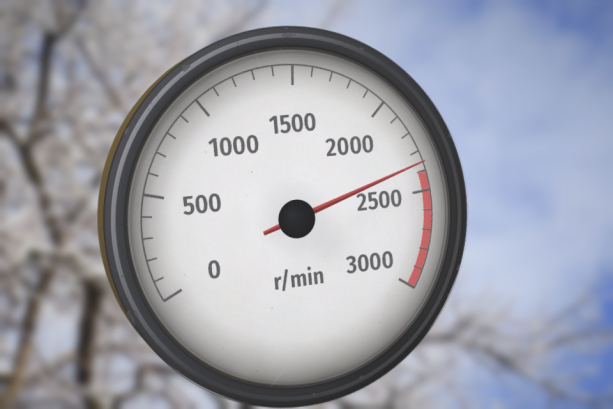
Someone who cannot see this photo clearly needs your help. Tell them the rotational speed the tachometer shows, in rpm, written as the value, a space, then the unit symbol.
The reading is 2350 rpm
